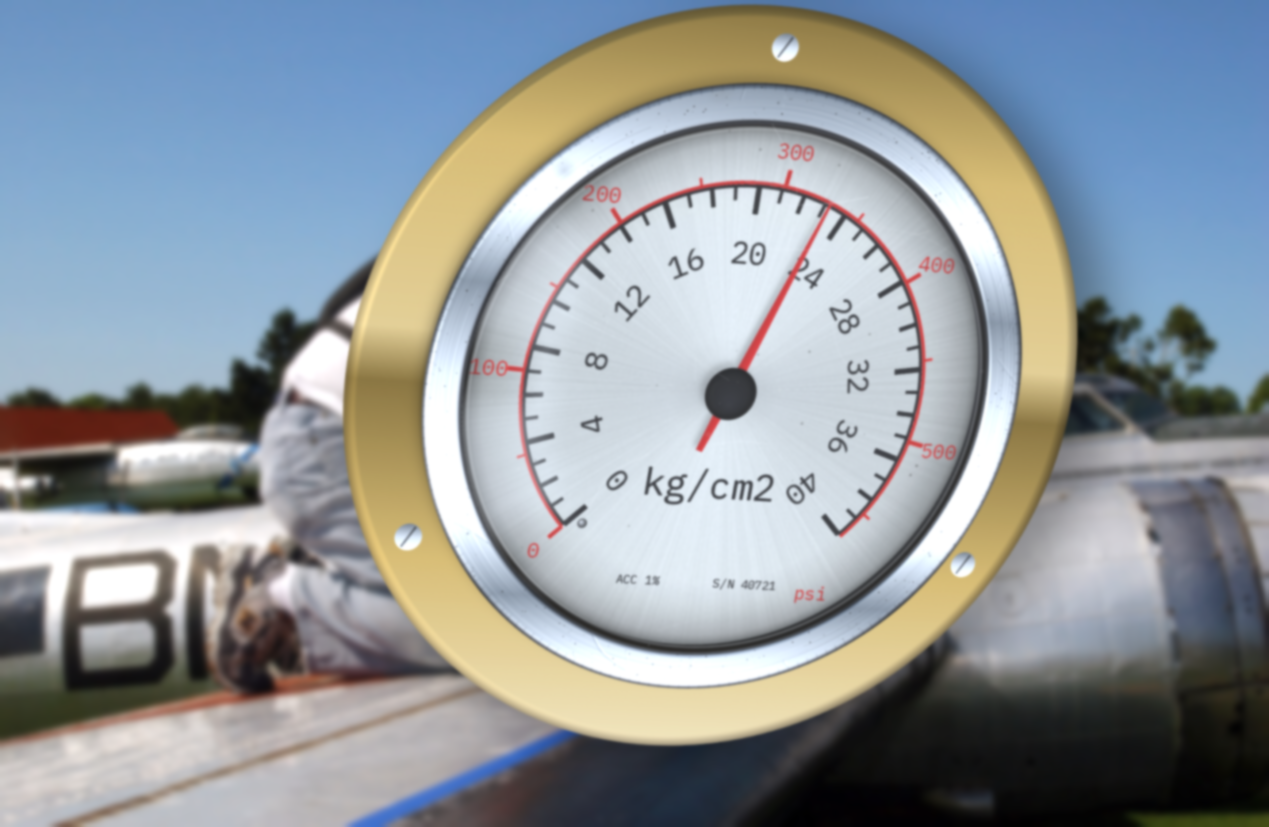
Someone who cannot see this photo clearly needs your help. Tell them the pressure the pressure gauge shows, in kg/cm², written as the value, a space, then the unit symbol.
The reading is 23 kg/cm²
